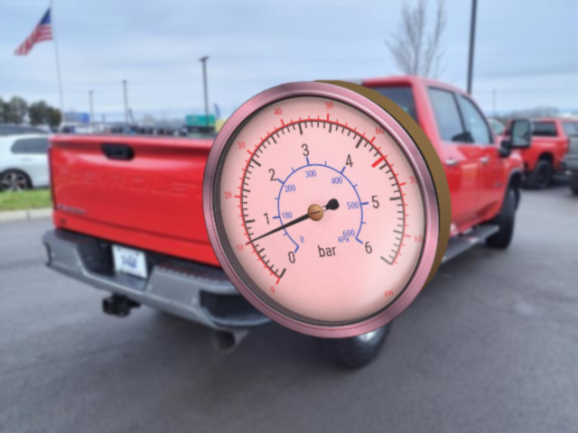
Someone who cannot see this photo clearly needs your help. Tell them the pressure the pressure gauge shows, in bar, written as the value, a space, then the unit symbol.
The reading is 0.7 bar
